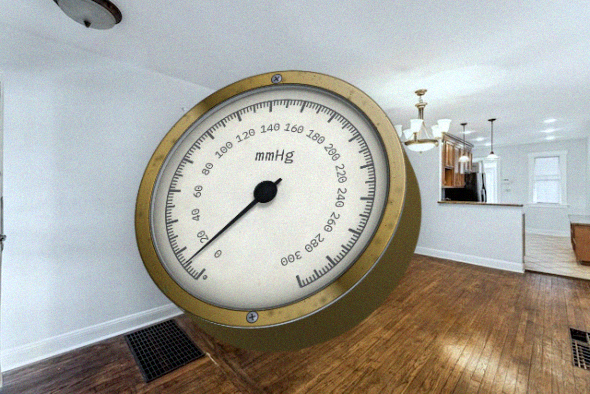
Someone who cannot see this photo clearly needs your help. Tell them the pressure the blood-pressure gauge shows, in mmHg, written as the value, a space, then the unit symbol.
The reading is 10 mmHg
